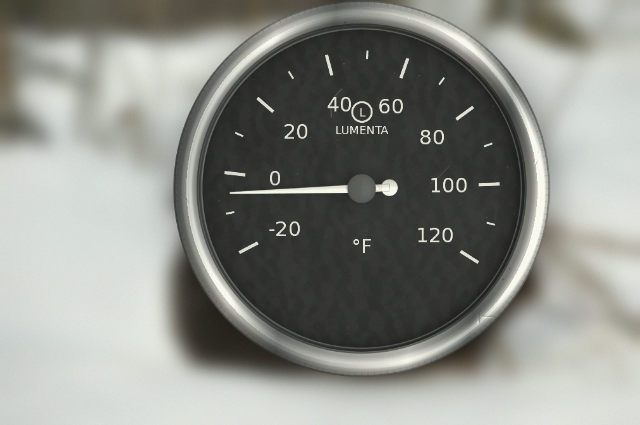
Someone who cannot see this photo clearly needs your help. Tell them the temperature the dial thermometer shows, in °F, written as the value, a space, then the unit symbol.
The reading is -5 °F
